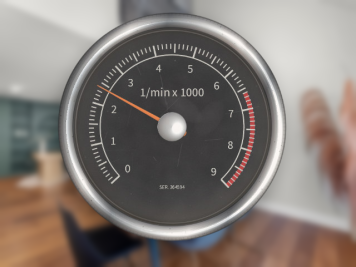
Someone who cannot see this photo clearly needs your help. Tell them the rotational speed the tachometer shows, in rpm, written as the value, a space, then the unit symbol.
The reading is 2400 rpm
